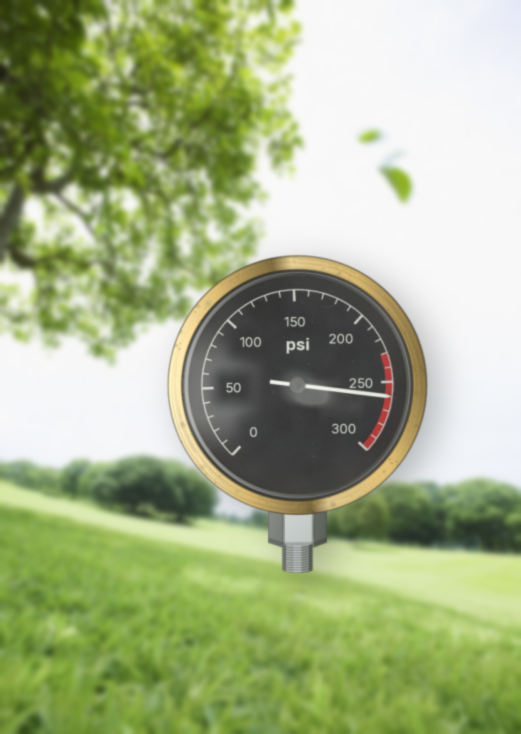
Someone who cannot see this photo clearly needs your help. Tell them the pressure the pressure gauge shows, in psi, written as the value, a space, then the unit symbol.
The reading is 260 psi
